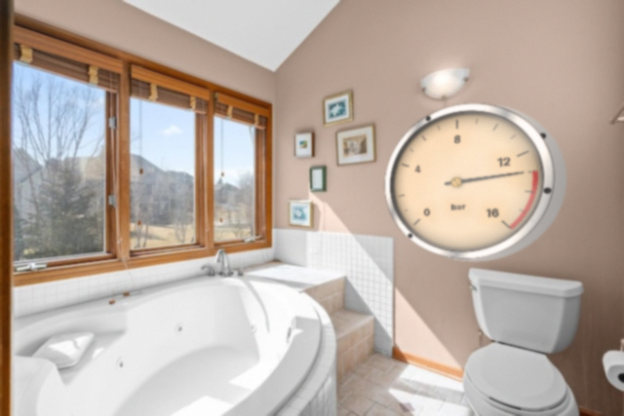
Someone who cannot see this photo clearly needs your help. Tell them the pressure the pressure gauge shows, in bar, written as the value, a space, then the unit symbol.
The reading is 13 bar
